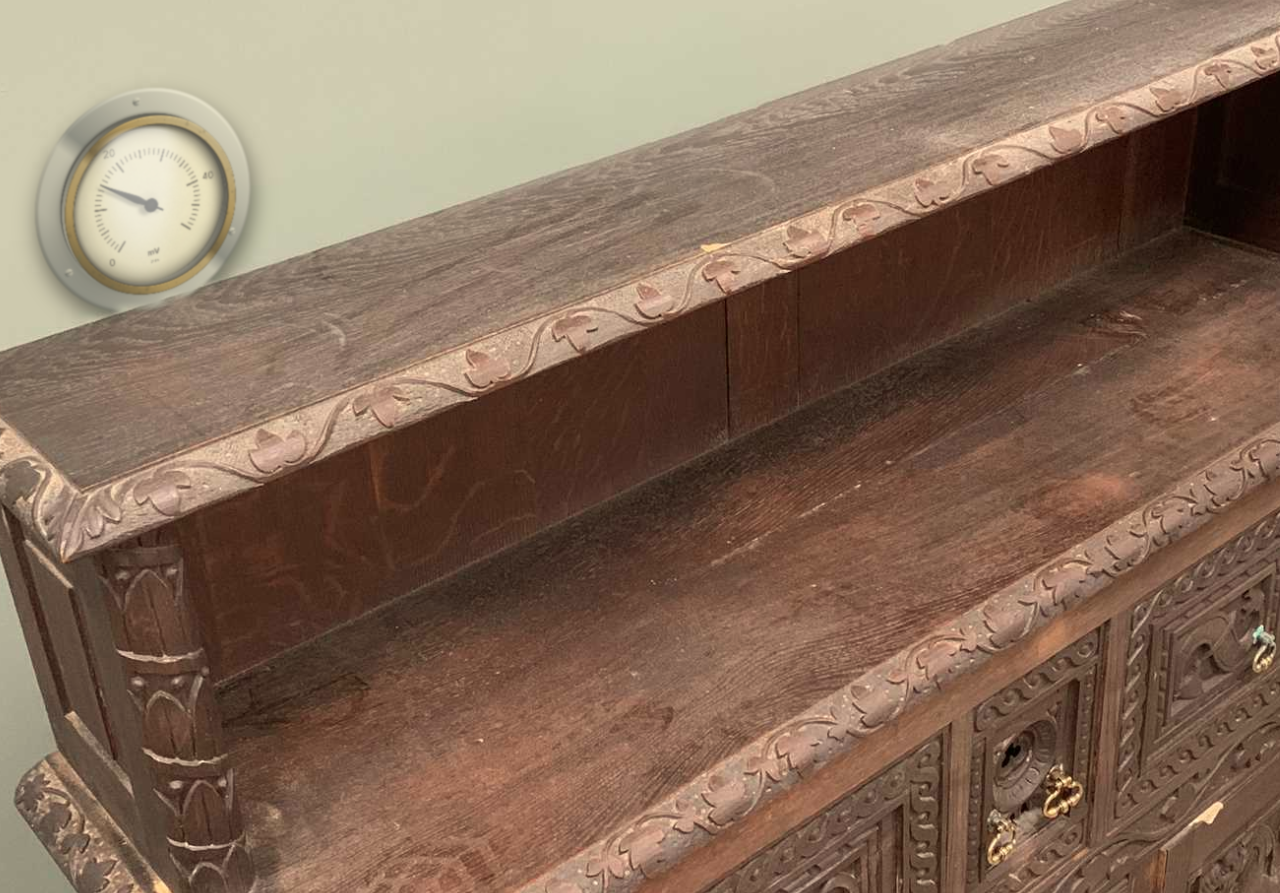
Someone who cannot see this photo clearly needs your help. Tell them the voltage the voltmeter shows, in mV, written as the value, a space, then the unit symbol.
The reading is 15 mV
